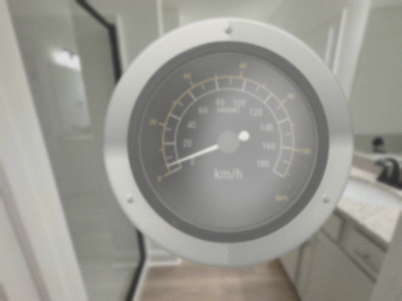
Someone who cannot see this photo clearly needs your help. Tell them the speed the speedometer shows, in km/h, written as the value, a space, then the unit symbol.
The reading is 5 km/h
